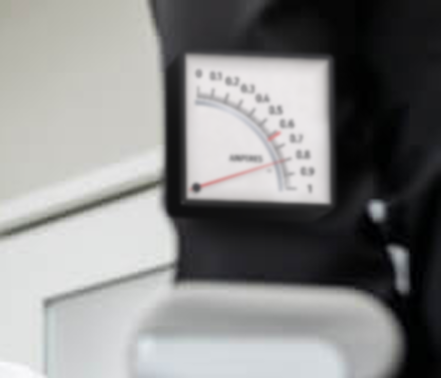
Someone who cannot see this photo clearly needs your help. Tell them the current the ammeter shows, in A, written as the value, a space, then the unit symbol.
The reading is 0.8 A
